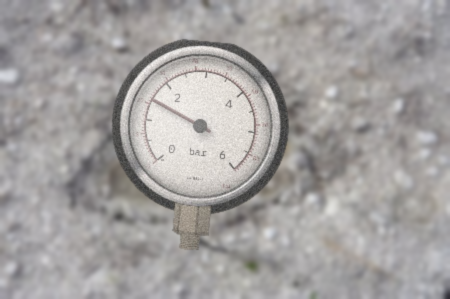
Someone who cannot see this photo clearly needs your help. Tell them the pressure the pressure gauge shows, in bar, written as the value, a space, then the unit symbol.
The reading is 1.5 bar
